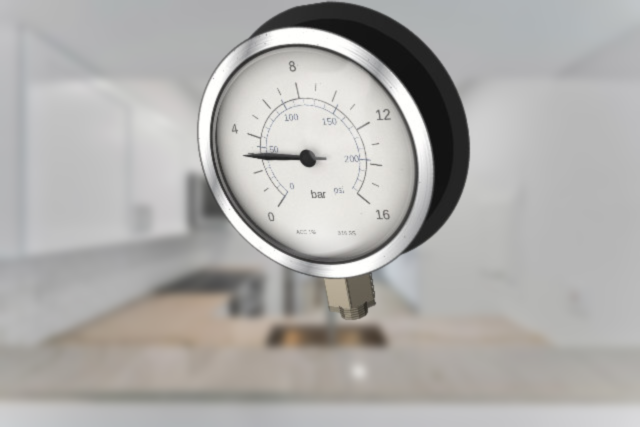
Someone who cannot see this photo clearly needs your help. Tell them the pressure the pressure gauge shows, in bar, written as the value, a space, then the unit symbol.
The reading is 3 bar
